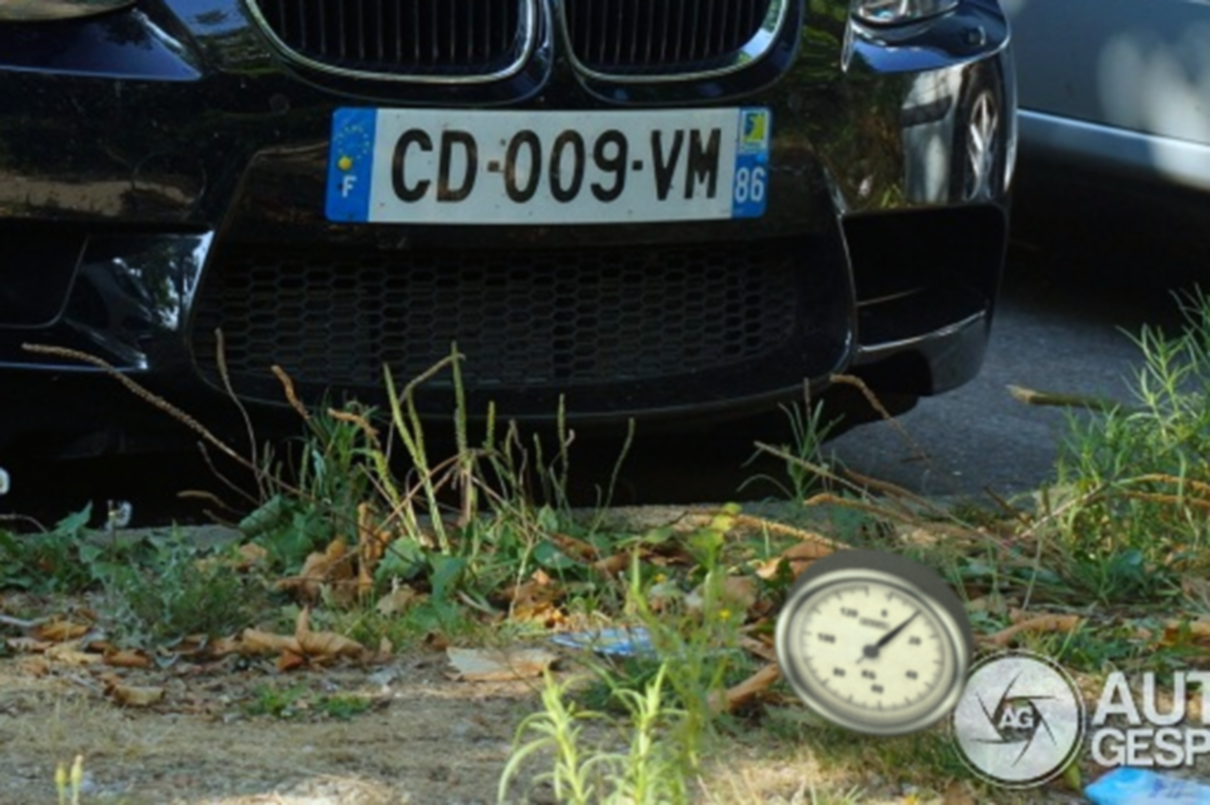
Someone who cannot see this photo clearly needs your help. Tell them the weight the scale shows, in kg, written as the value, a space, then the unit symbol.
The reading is 10 kg
